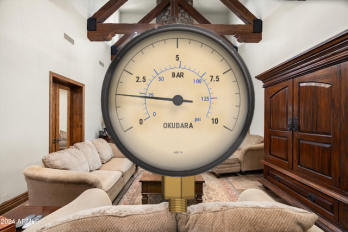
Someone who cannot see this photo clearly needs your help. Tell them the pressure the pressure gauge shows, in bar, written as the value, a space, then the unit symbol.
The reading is 1.5 bar
